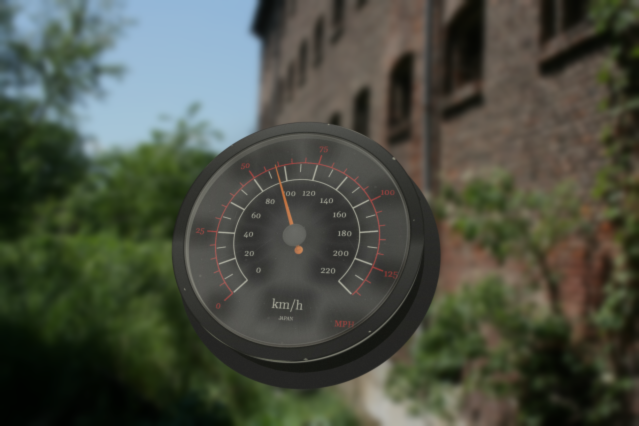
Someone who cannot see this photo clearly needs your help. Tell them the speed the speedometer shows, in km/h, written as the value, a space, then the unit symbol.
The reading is 95 km/h
